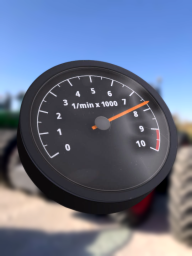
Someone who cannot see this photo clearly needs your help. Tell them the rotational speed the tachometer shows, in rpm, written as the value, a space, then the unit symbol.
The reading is 7750 rpm
